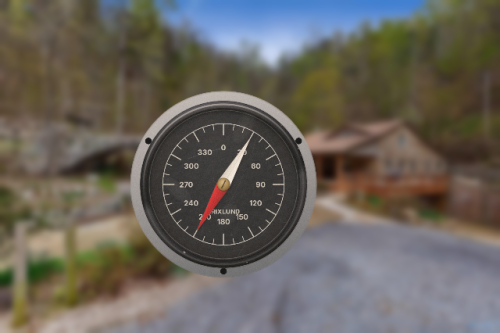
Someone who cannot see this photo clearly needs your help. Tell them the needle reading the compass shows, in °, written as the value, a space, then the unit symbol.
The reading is 210 °
